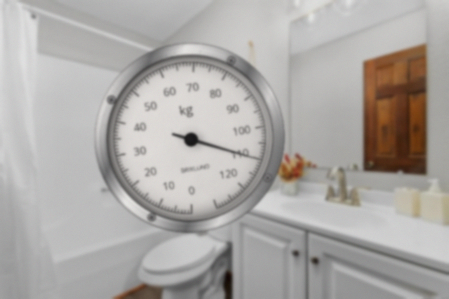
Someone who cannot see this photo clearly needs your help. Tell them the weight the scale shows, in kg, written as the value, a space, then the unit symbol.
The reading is 110 kg
